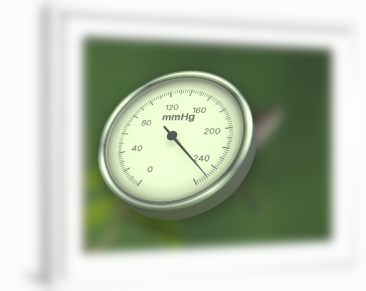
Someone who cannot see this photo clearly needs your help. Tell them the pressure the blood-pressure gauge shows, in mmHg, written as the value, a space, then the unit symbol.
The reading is 250 mmHg
